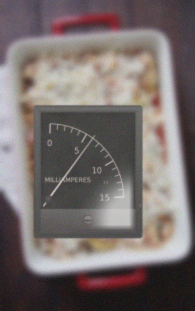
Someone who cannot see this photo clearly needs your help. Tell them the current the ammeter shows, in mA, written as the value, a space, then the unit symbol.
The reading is 6 mA
